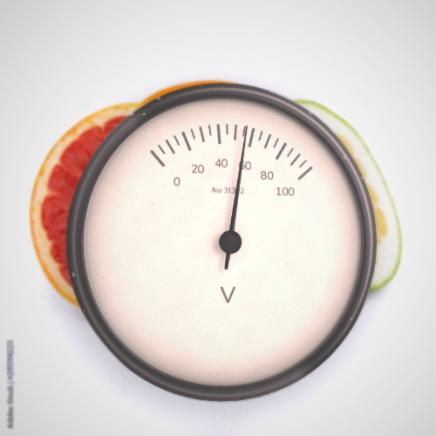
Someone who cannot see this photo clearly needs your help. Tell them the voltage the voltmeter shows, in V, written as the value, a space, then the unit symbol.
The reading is 55 V
